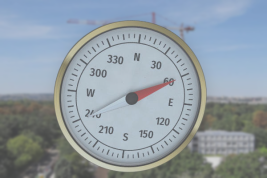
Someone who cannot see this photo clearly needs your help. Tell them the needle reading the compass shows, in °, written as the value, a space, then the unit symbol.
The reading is 60 °
